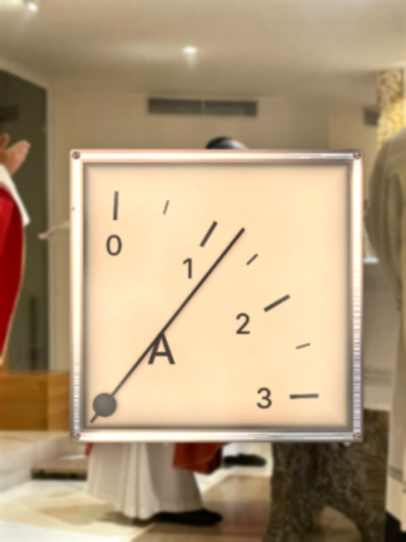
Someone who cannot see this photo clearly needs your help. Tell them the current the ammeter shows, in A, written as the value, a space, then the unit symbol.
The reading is 1.25 A
